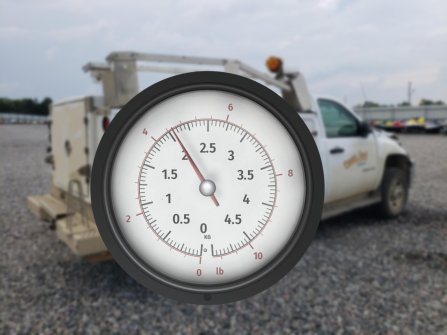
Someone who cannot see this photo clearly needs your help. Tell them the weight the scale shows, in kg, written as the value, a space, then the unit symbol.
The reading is 2.05 kg
